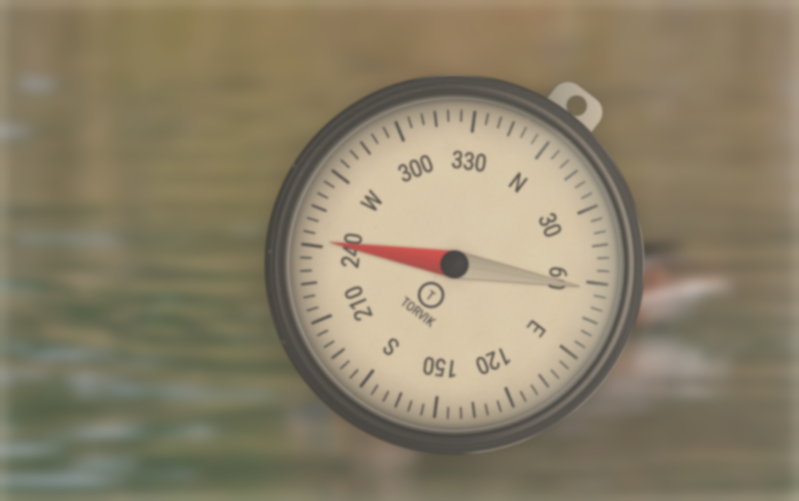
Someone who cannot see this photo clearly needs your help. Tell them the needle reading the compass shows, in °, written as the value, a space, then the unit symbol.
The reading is 242.5 °
